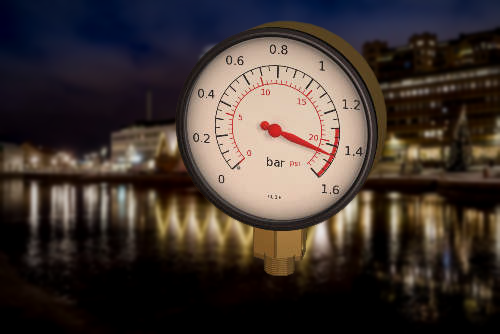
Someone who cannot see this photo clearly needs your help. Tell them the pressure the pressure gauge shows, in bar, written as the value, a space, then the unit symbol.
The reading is 1.45 bar
